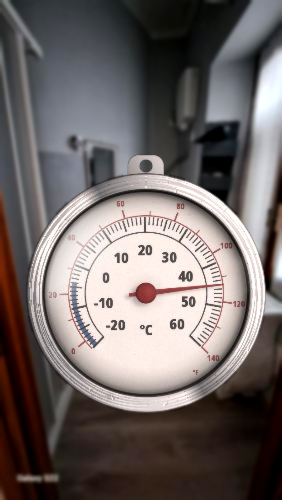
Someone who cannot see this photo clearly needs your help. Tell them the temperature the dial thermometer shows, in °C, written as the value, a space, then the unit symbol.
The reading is 45 °C
